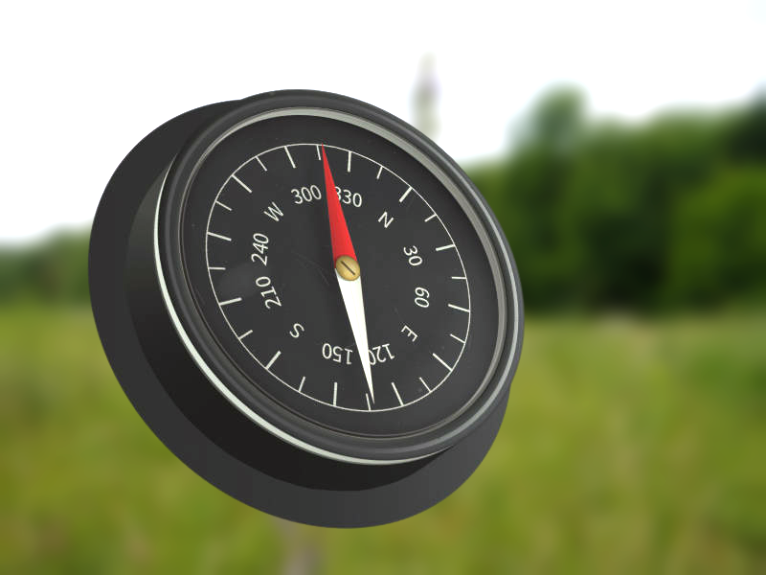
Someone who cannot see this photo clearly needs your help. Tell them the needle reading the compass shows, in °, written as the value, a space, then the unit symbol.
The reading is 315 °
